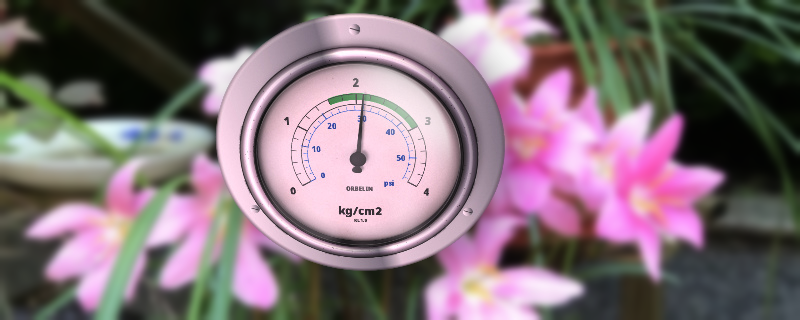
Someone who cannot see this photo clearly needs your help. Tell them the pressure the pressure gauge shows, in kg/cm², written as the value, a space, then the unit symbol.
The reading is 2.1 kg/cm²
